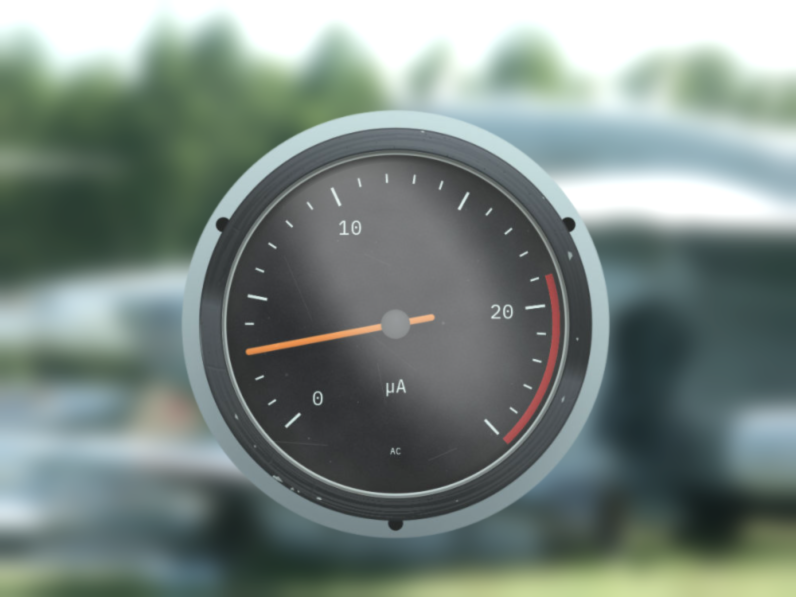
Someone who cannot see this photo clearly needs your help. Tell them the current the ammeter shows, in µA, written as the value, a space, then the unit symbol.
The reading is 3 µA
